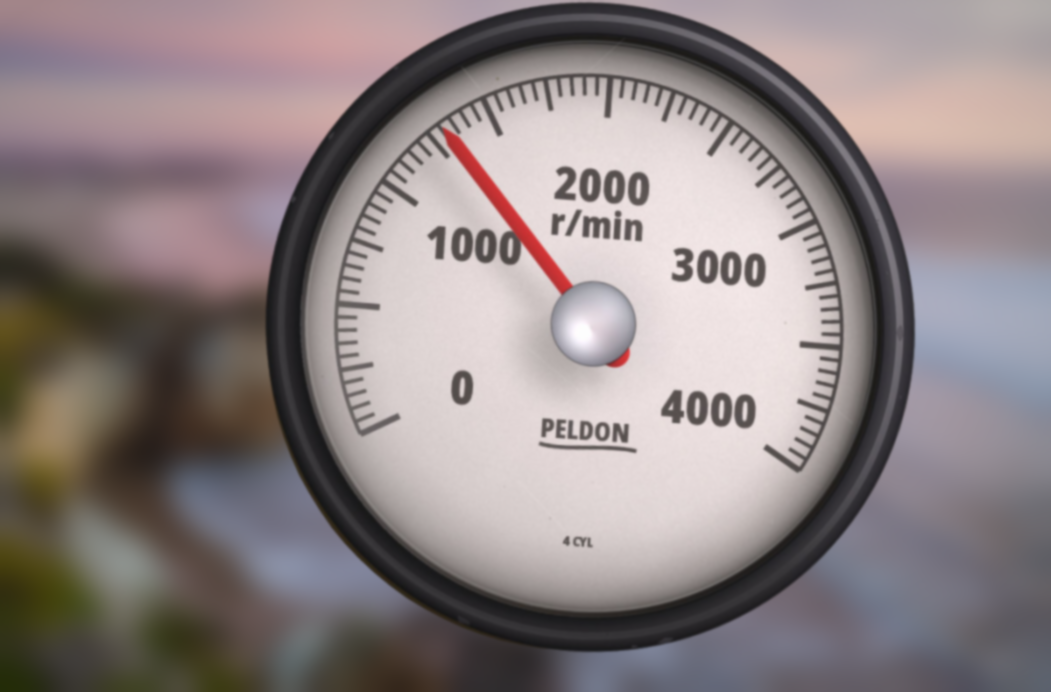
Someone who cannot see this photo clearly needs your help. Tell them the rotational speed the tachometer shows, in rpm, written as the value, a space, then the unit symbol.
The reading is 1300 rpm
